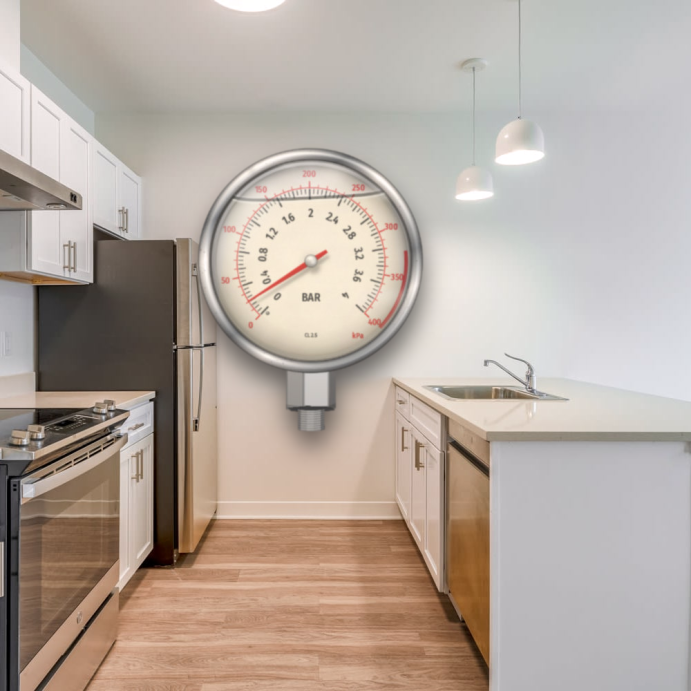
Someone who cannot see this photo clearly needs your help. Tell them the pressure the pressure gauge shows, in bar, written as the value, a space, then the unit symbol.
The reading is 0.2 bar
